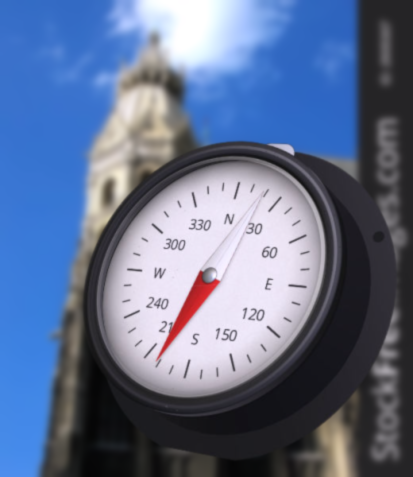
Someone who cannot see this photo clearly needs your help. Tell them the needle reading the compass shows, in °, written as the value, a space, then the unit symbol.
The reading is 200 °
